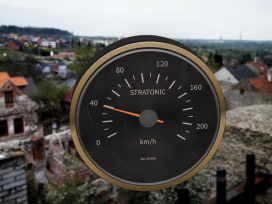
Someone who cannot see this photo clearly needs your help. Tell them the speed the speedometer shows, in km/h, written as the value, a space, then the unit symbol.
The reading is 40 km/h
